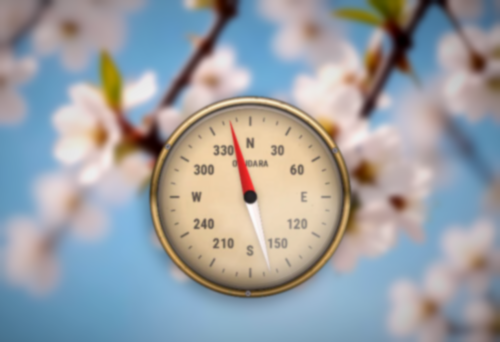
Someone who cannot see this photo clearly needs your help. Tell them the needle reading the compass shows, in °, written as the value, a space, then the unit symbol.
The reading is 345 °
